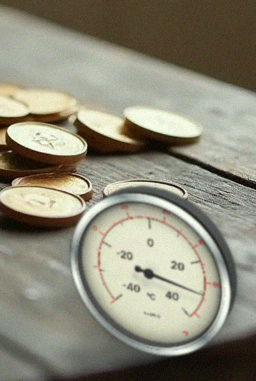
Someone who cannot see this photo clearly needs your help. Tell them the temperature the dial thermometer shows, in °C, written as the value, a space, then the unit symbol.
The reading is 30 °C
